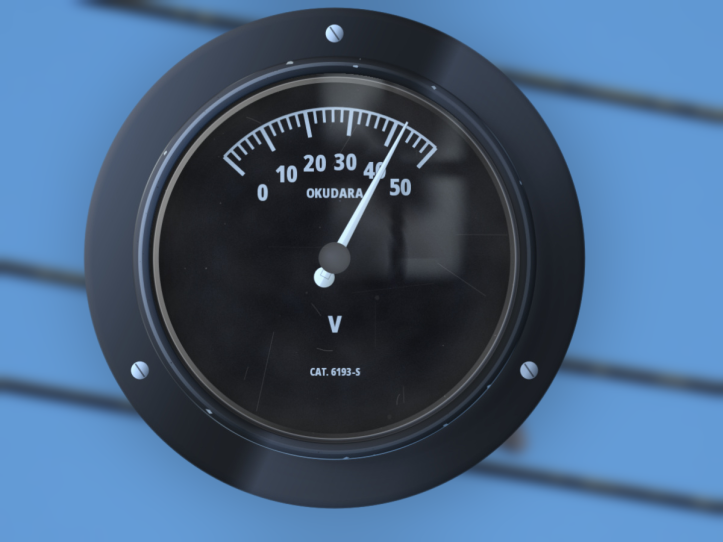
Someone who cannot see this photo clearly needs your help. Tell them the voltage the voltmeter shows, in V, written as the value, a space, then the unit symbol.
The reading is 42 V
